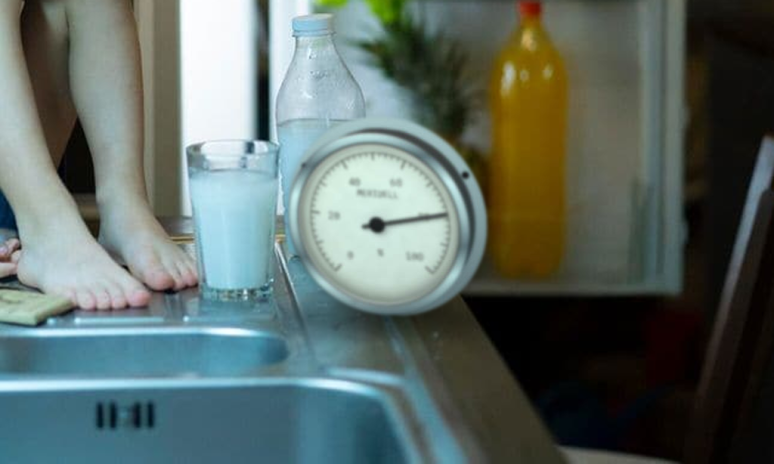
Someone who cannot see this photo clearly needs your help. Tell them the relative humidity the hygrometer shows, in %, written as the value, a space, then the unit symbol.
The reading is 80 %
